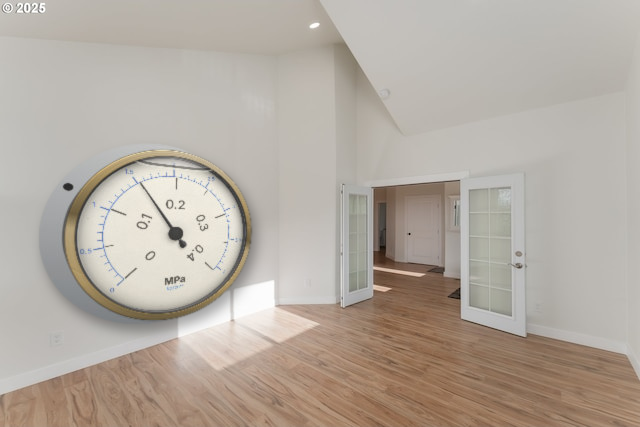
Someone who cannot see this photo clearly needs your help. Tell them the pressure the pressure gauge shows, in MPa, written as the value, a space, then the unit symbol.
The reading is 0.15 MPa
